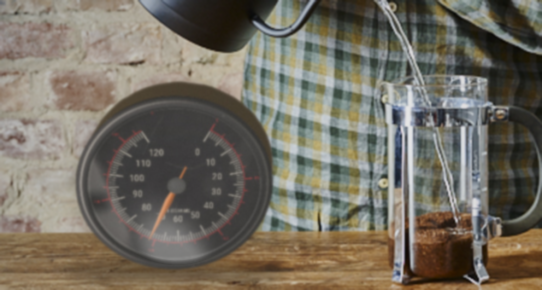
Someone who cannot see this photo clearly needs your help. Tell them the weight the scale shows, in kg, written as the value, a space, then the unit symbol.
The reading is 70 kg
